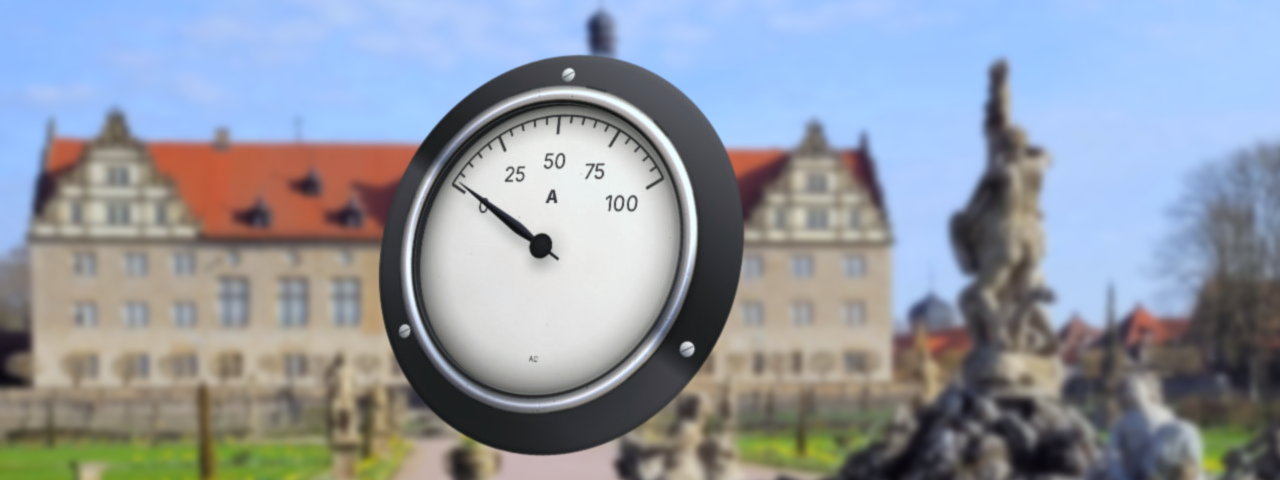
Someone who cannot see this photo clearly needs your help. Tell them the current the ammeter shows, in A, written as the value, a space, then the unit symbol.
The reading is 2.5 A
